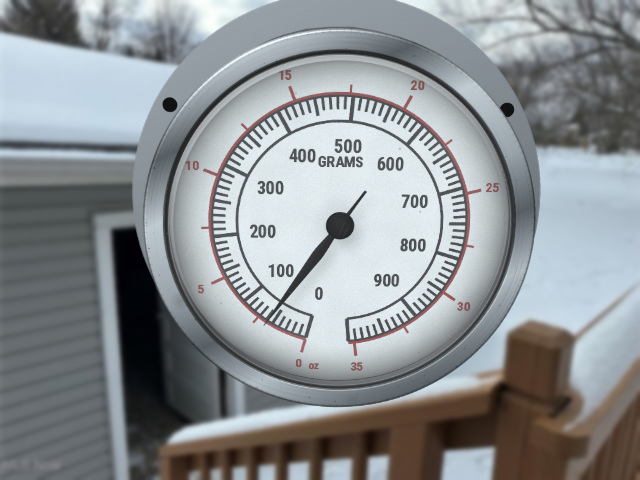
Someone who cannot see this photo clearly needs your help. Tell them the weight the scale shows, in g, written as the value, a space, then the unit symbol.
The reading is 60 g
